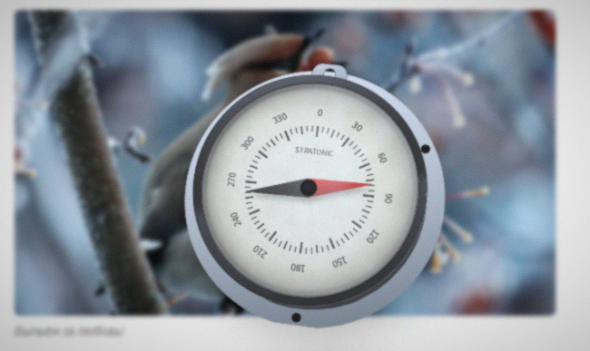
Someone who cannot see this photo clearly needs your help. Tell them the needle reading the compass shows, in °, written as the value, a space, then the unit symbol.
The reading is 80 °
